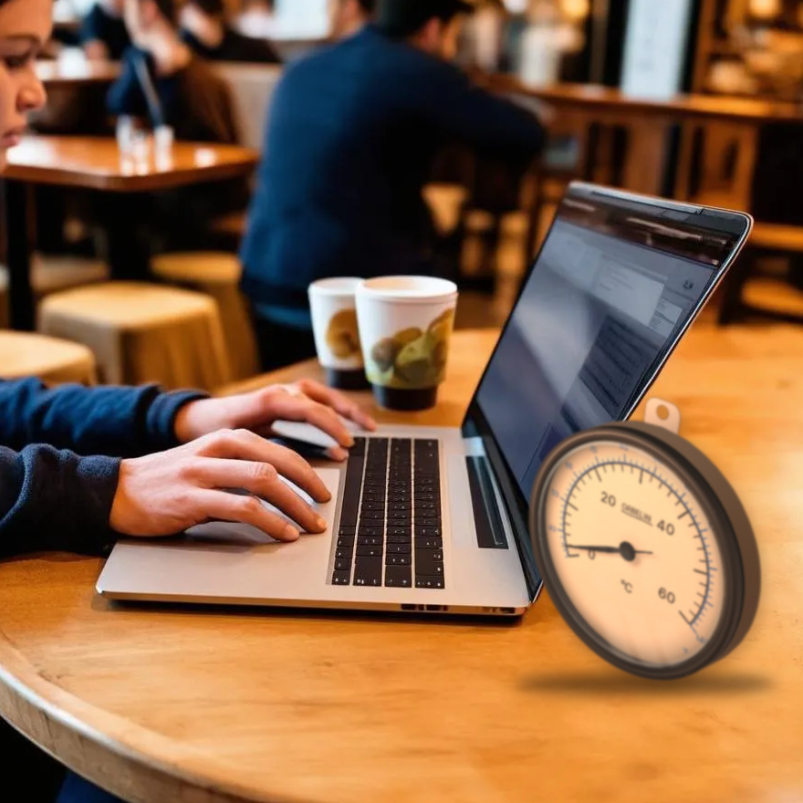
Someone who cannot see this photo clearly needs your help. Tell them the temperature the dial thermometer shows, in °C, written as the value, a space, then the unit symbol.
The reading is 2 °C
